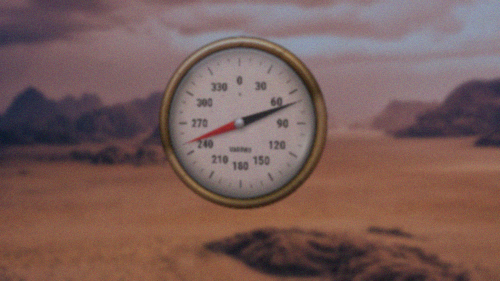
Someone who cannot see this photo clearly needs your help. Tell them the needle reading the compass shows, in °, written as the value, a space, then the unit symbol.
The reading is 250 °
